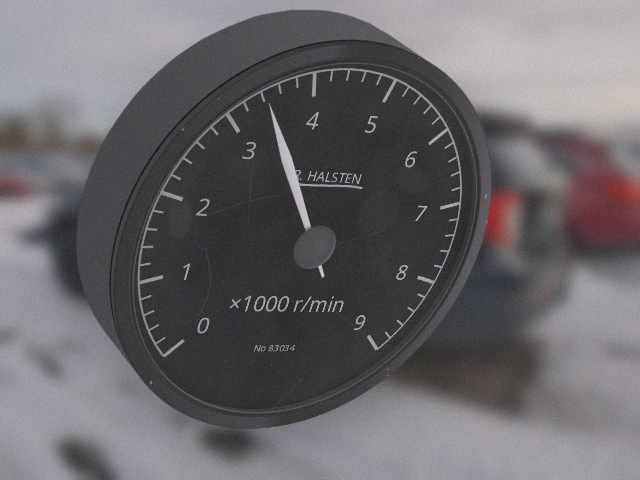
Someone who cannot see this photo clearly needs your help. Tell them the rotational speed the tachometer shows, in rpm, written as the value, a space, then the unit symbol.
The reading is 3400 rpm
